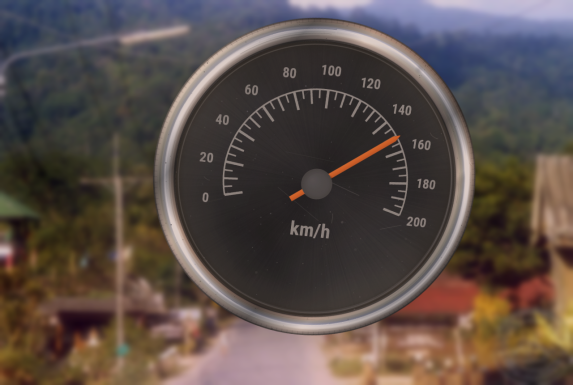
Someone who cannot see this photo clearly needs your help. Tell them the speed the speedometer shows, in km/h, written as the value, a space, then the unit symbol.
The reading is 150 km/h
